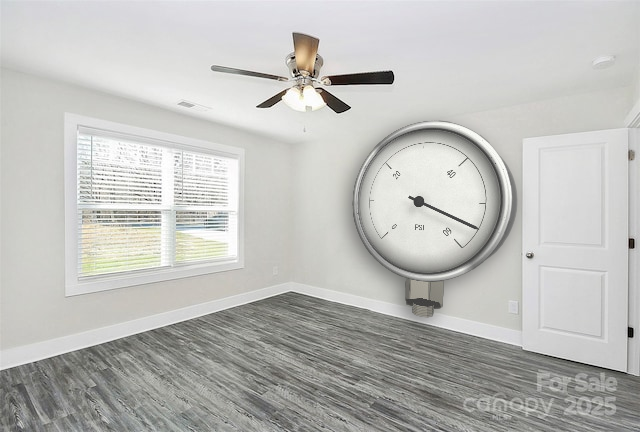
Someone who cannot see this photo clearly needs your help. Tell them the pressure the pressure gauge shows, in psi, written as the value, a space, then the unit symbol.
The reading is 55 psi
